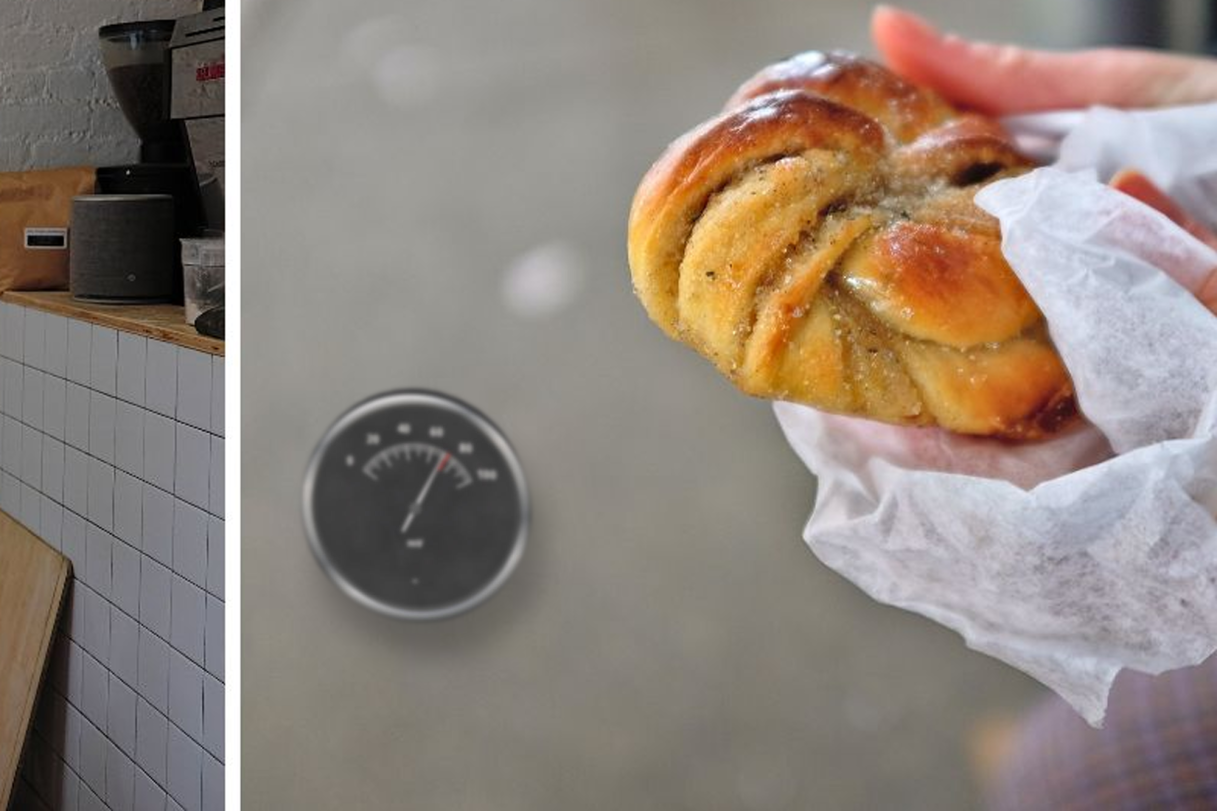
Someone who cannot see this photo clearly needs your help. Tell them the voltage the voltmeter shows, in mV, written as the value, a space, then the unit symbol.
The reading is 70 mV
